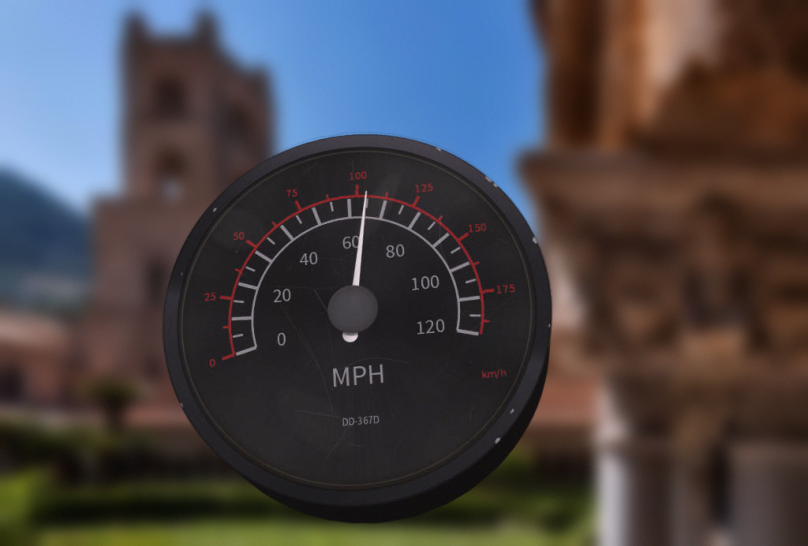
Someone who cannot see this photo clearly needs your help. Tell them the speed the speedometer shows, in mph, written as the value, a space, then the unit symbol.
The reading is 65 mph
